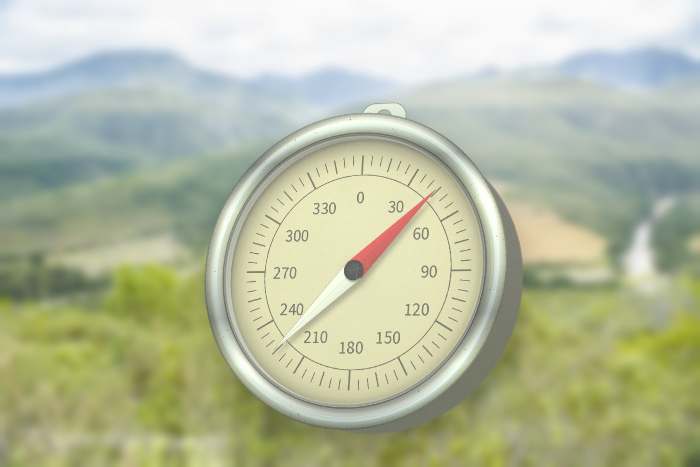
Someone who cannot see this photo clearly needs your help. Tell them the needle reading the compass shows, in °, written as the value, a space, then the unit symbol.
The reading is 45 °
